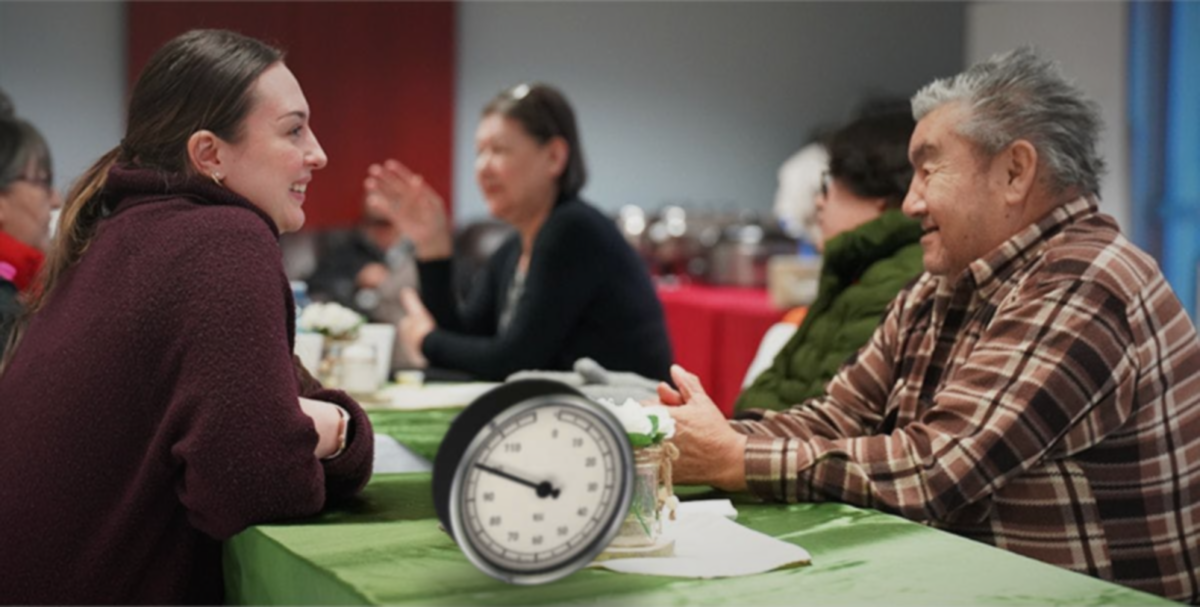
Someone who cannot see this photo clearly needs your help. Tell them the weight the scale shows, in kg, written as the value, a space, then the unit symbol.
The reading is 100 kg
